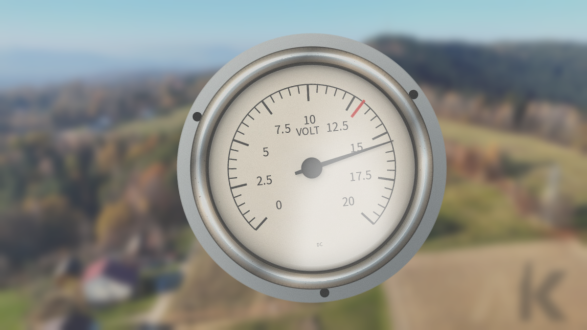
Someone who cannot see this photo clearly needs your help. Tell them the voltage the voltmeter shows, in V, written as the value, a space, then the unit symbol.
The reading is 15.5 V
